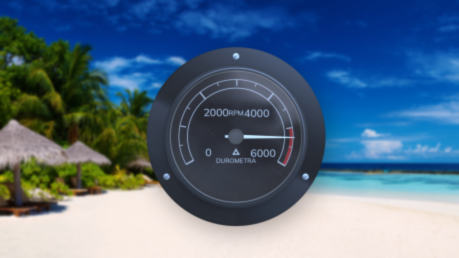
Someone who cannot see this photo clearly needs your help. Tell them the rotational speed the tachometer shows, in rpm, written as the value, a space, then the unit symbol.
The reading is 5250 rpm
